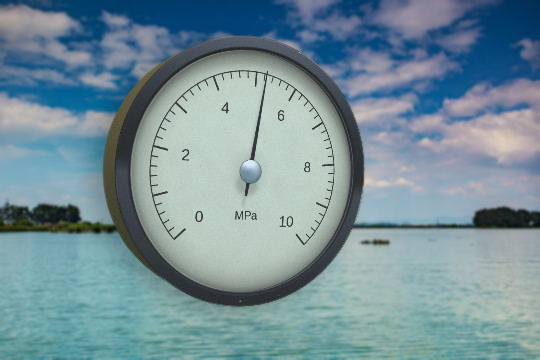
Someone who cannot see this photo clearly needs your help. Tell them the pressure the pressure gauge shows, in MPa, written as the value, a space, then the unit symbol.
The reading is 5.2 MPa
